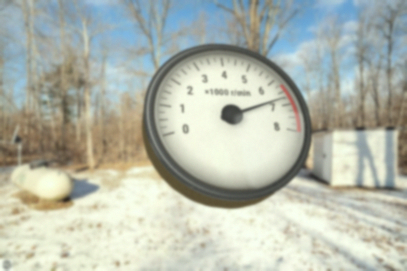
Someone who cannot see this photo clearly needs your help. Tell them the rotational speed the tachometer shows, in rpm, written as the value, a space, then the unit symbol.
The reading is 6750 rpm
